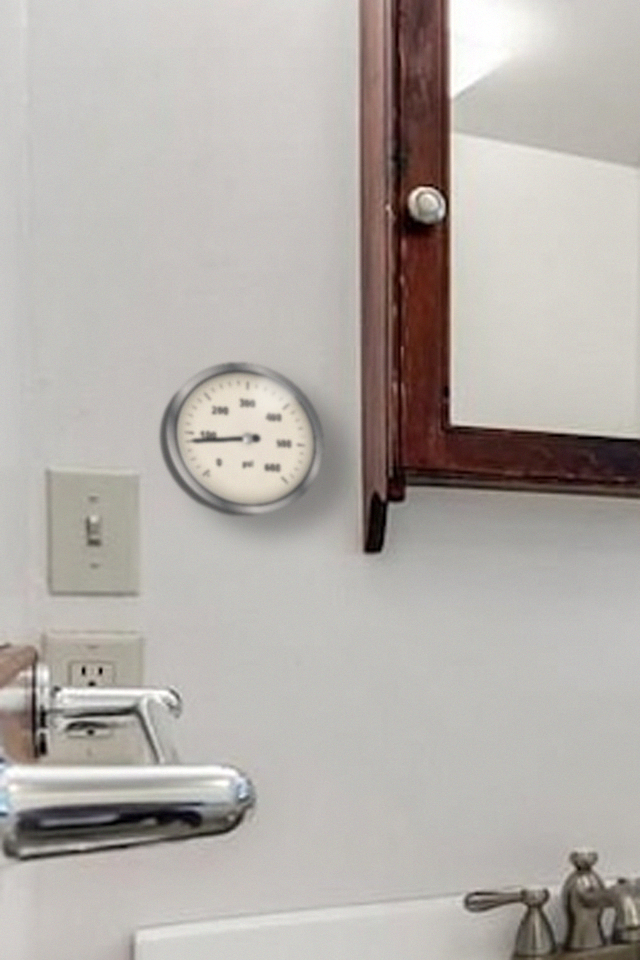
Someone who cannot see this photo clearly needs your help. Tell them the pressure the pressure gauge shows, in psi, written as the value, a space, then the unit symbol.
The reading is 80 psi
